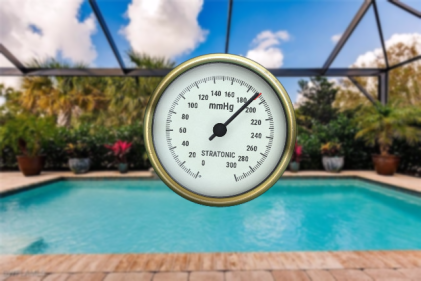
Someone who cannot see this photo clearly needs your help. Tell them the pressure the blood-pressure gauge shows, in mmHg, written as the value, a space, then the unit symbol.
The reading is 190 mmHg
